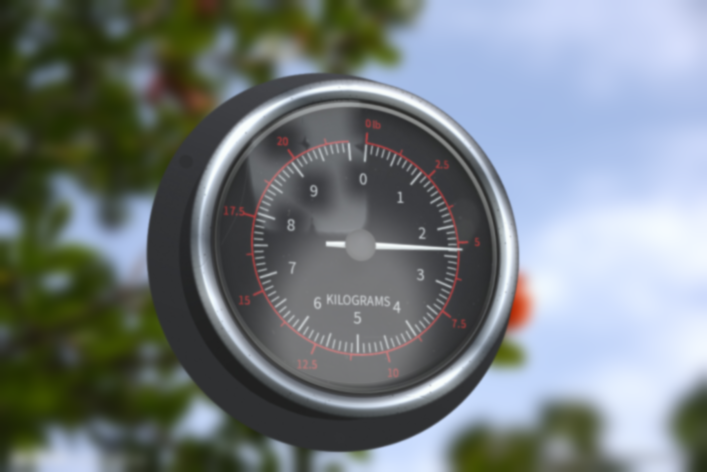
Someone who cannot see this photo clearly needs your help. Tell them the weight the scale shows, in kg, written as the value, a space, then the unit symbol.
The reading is 2.4 kg
